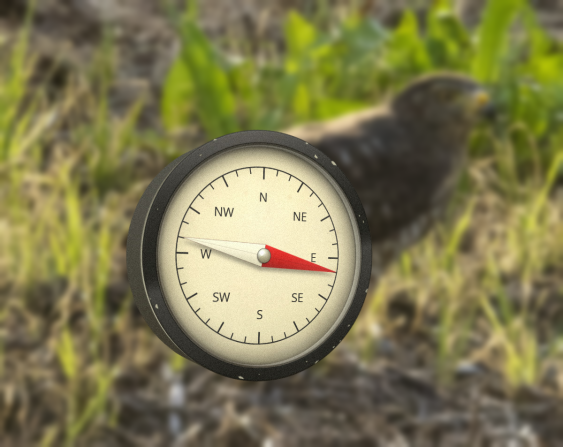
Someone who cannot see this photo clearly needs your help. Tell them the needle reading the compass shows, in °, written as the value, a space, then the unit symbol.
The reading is 100 °
